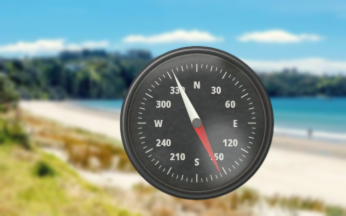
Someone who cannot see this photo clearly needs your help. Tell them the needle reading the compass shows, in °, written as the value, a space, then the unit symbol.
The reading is 155 °
